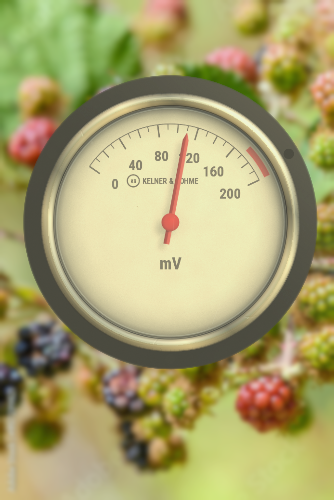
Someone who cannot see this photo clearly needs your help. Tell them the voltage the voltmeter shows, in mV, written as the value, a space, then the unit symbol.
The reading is 110 mV
